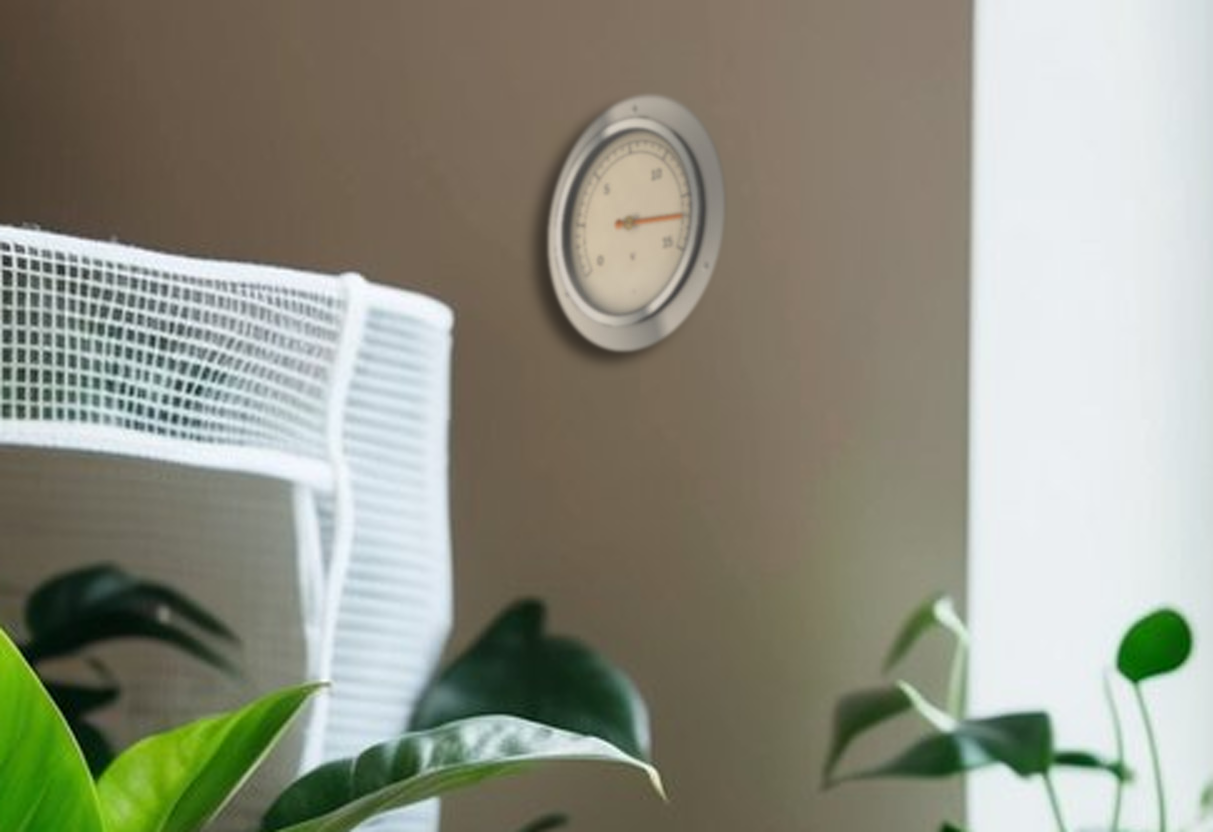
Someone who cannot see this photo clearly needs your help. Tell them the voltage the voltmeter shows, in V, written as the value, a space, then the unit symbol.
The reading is 13.5 V
